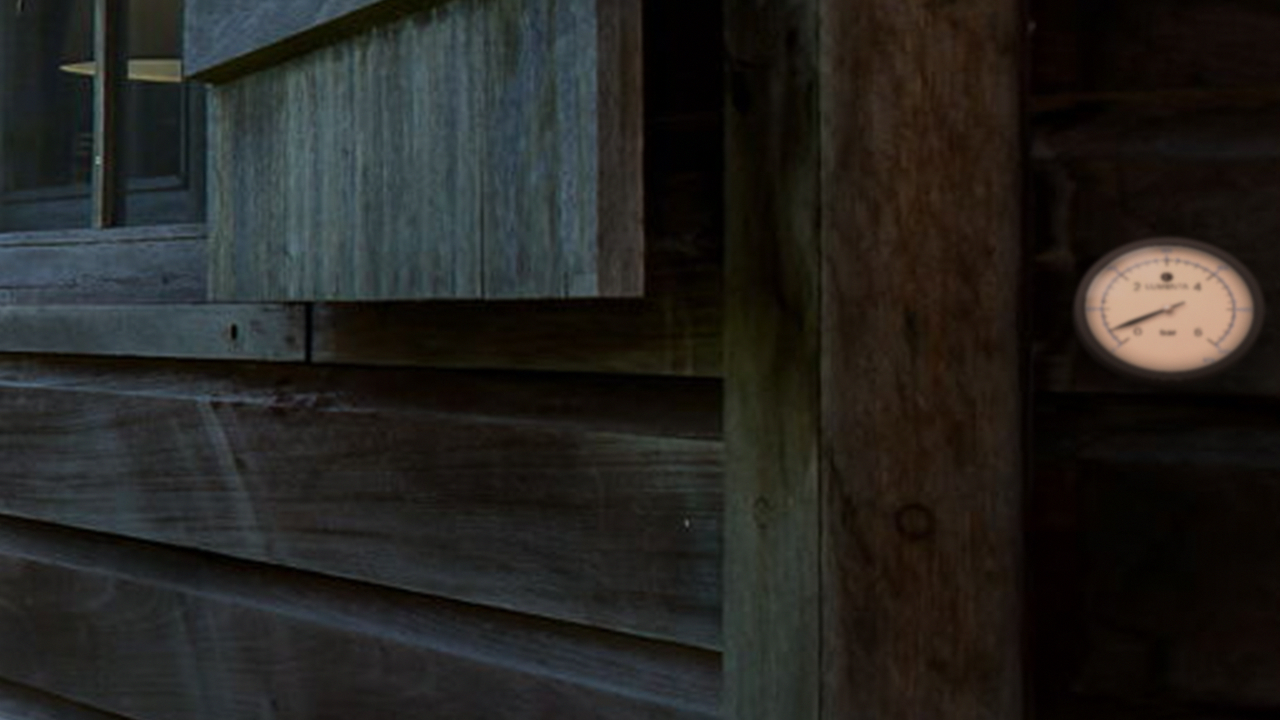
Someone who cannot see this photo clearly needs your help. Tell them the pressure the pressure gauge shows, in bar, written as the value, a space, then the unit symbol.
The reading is 0.4 bar
